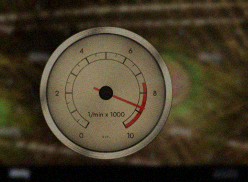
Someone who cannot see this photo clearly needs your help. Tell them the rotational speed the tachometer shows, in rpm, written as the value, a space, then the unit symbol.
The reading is 8750 rpm
